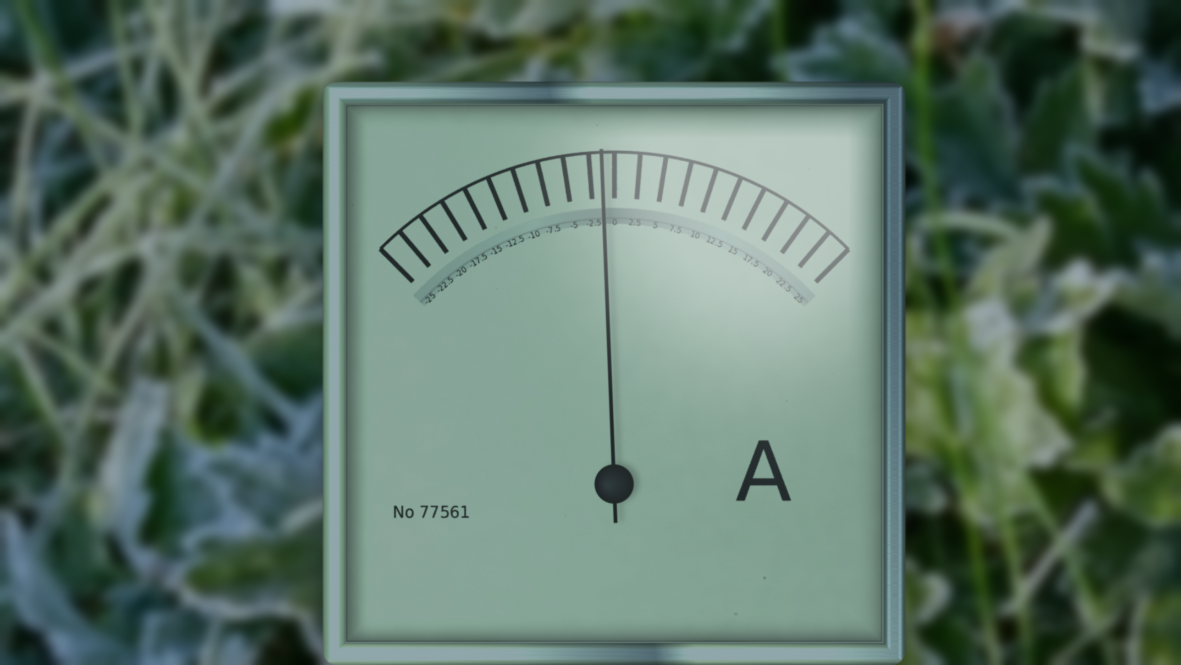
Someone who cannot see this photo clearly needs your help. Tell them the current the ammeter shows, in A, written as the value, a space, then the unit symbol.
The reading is -1.25 A
